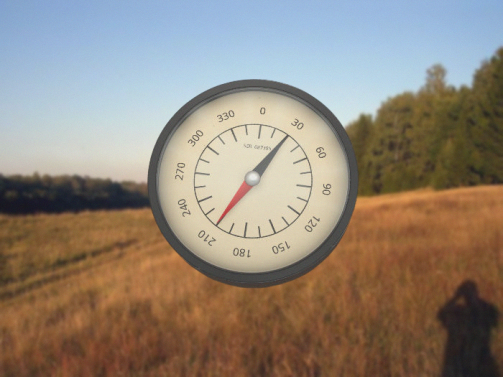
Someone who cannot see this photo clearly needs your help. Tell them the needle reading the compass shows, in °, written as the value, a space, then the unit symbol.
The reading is 210 °
